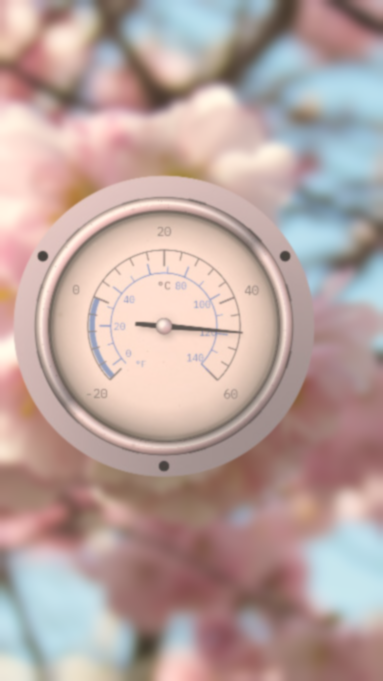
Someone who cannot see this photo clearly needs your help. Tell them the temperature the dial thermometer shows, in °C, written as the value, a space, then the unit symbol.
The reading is 48 °C
